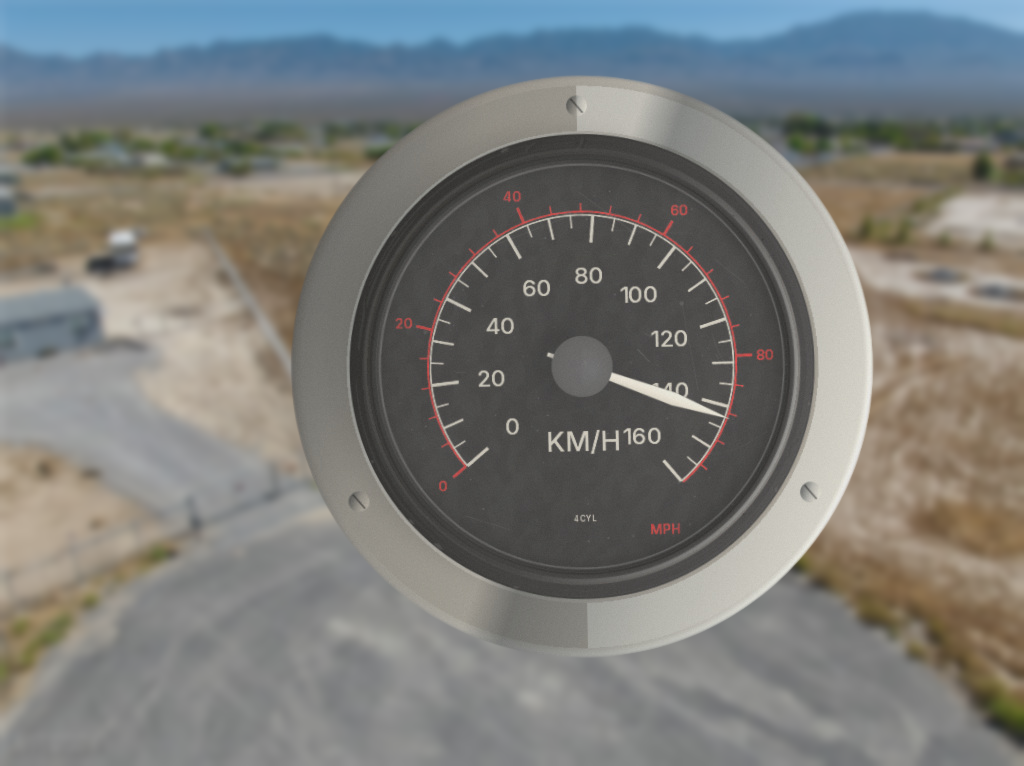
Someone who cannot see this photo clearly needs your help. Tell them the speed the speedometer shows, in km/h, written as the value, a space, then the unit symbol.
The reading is 142.5 km/h
